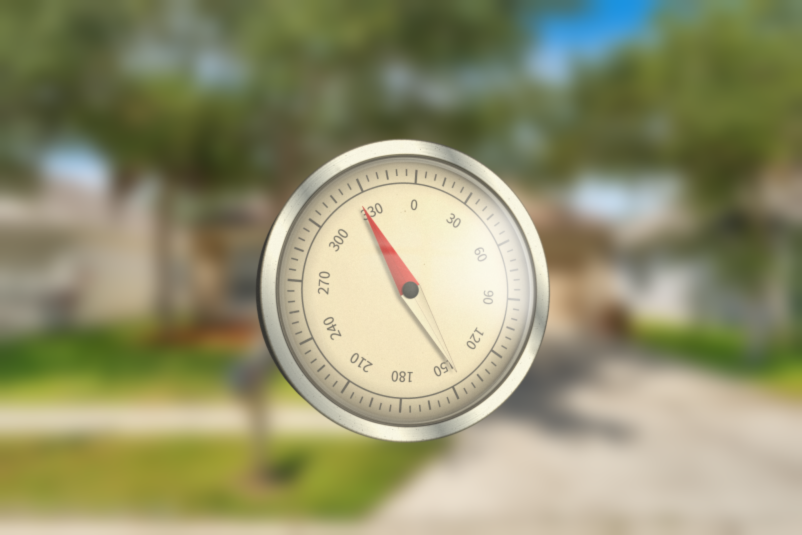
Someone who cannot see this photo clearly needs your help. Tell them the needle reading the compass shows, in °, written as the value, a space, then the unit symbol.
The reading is 325 °
